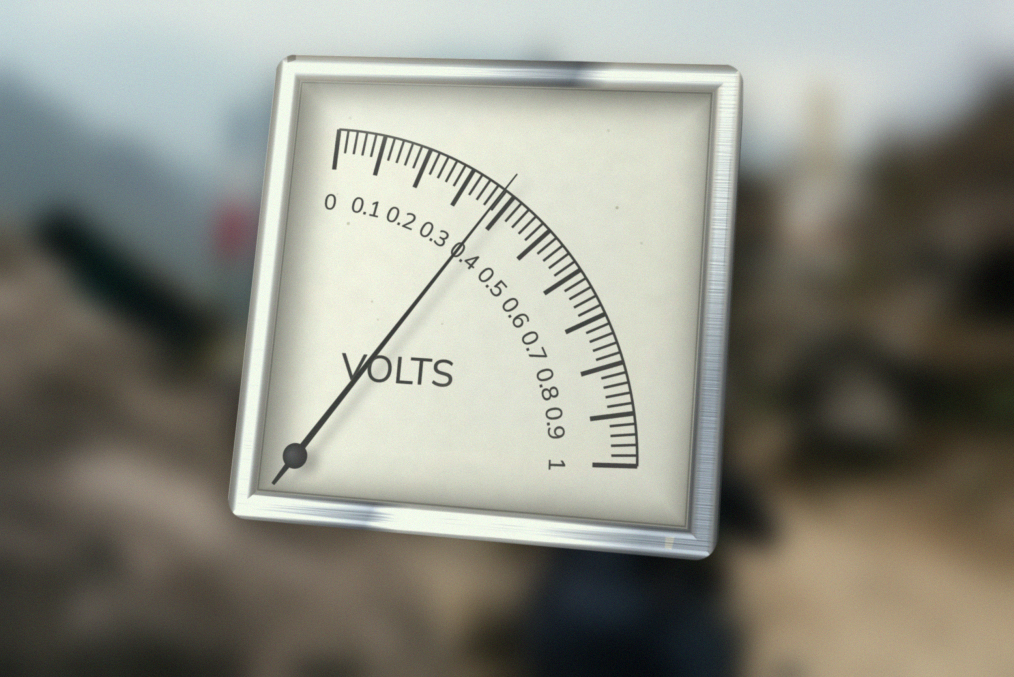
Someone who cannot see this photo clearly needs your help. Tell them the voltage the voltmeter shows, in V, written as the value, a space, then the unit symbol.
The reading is 0.38 V
